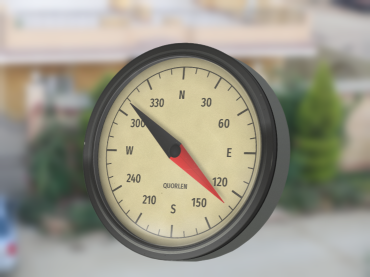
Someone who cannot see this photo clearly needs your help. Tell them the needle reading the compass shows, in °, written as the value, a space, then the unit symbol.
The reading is 130 °
